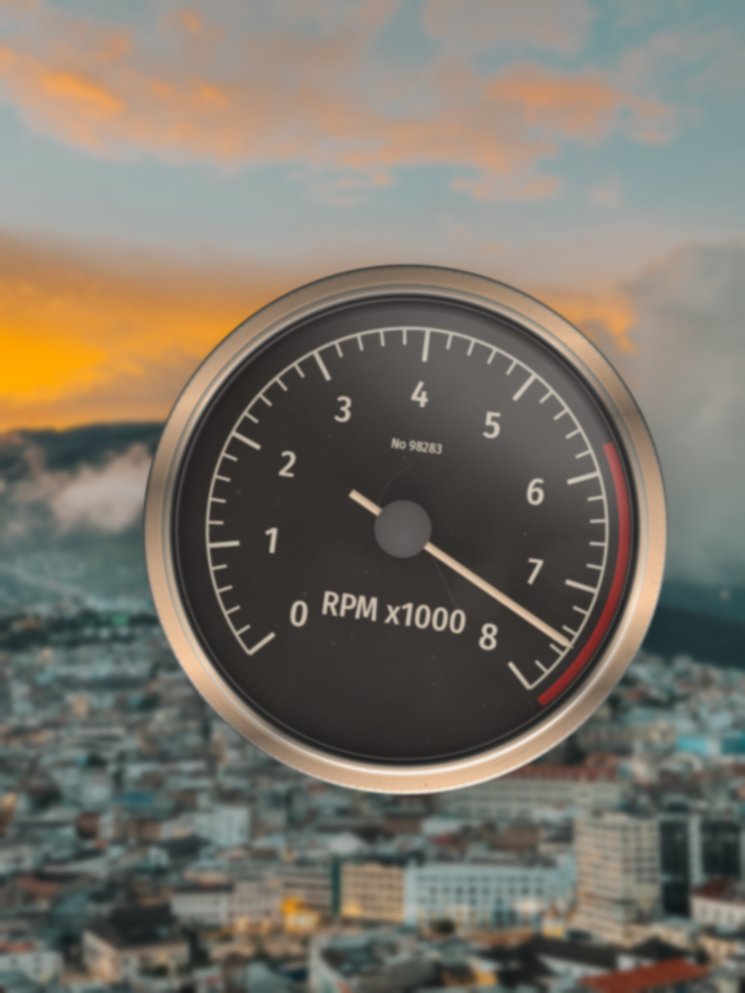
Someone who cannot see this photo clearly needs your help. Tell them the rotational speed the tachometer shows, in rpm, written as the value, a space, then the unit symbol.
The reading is 7500 rpm
